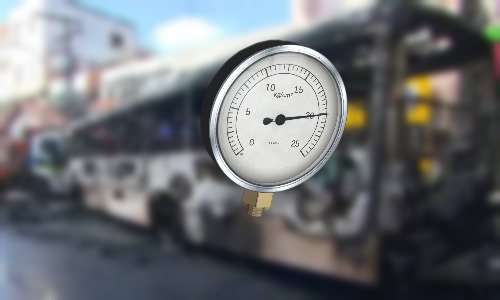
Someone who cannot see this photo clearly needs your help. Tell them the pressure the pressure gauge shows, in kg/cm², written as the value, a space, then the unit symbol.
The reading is 20 kg/cm²
